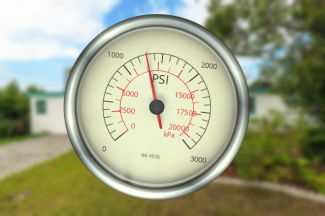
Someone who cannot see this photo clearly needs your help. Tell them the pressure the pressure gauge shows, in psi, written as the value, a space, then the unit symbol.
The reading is 1300 psi
